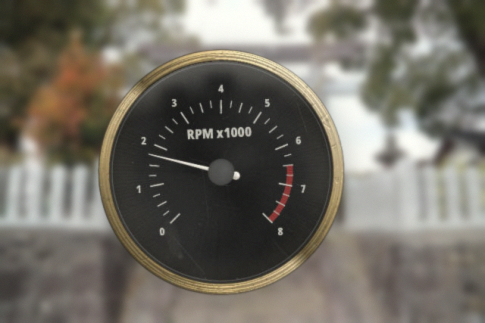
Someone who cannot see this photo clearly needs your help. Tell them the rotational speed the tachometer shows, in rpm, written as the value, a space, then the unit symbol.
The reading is 1750 rpm
